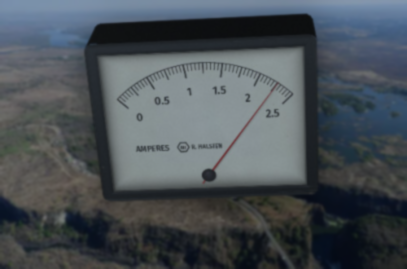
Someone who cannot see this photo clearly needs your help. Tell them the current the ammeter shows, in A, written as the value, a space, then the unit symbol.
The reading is 2.25 A
